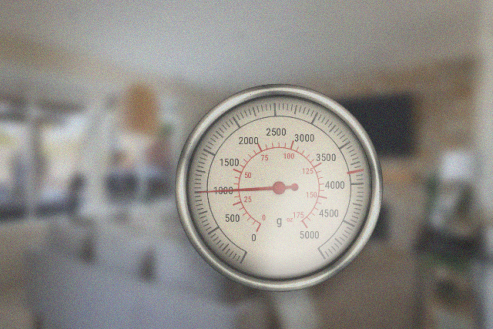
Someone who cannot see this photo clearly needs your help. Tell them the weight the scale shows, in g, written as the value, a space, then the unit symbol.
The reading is 1000 g
